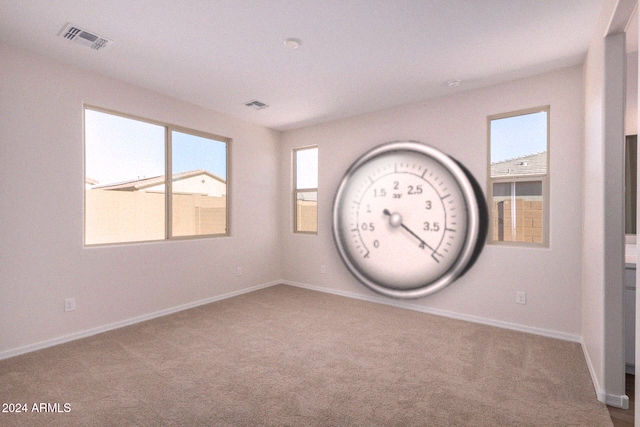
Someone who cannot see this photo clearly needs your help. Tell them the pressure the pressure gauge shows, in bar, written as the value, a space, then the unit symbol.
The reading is 3.9 bar
